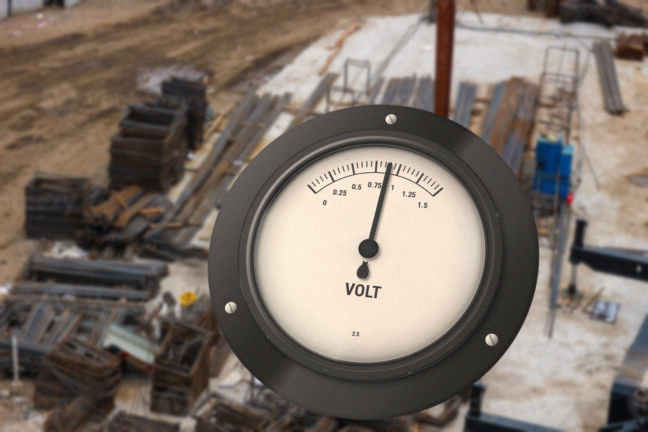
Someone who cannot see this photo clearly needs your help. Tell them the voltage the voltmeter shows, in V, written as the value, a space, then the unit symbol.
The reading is 0.9 V
